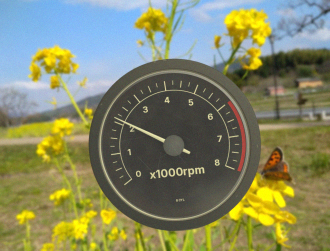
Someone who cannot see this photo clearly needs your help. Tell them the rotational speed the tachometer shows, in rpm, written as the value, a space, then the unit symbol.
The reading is 2125 rpm
